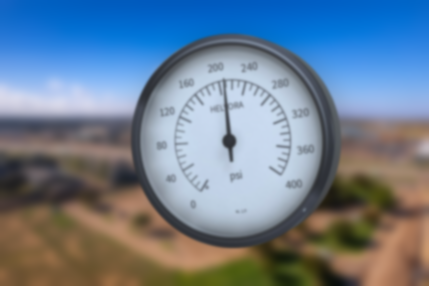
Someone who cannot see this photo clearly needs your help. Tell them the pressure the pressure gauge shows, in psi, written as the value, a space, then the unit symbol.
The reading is 210 psi
